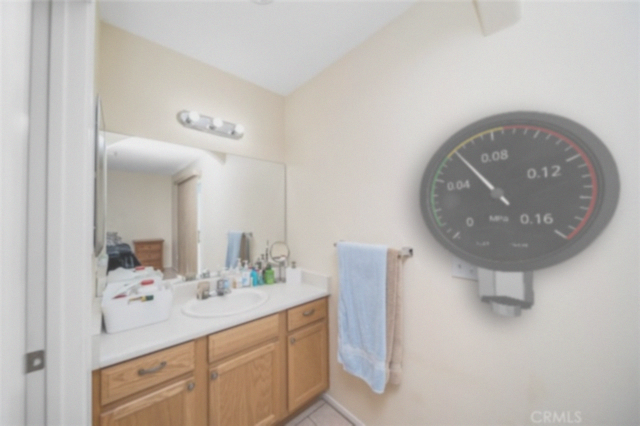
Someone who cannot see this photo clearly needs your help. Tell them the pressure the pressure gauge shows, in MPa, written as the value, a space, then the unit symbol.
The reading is 0.06 MPa
